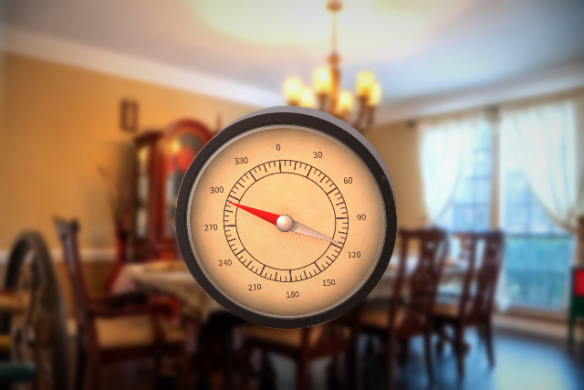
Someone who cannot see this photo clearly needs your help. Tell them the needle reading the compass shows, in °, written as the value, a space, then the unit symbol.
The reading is 295 °
